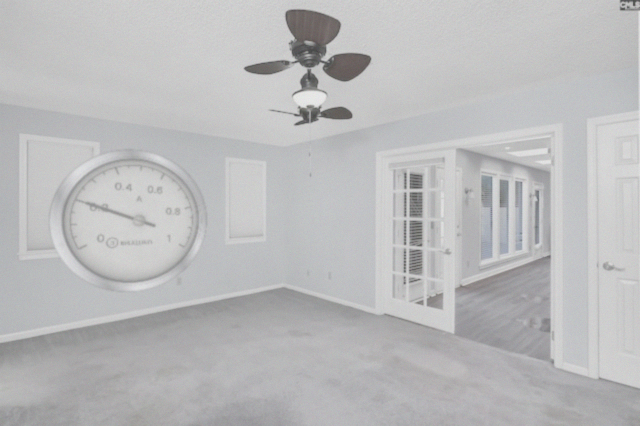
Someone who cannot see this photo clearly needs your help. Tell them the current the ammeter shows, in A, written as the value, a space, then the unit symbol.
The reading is 0.2 A
